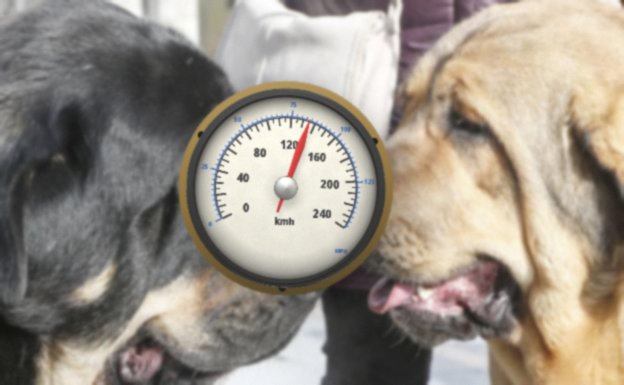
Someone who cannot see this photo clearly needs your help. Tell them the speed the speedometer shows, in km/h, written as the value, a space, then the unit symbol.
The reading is 135 km/h
